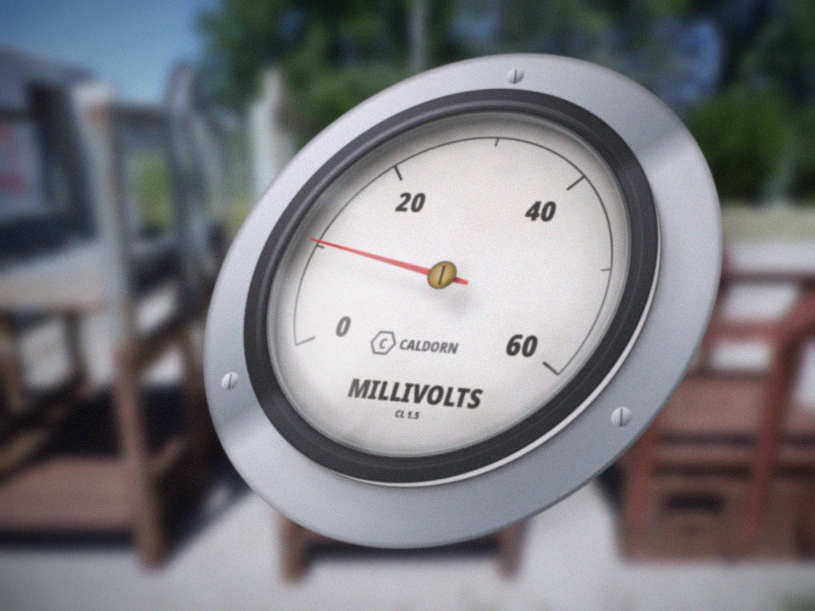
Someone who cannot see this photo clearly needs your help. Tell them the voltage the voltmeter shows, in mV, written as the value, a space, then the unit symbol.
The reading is 10 mV
